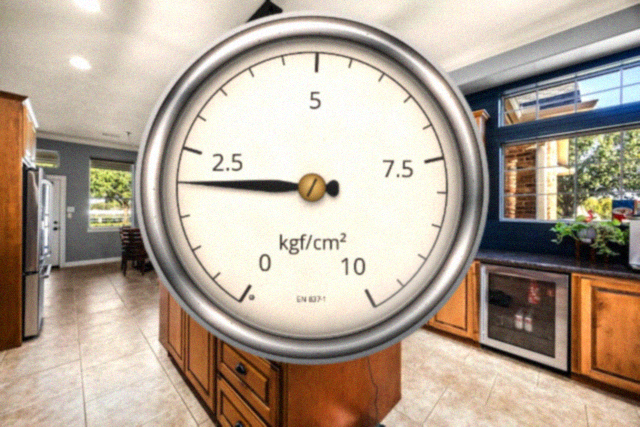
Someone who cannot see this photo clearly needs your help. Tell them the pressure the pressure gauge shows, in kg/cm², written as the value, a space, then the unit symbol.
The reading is 2 kg/cm²
